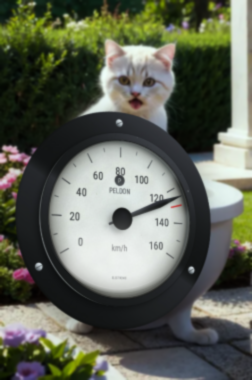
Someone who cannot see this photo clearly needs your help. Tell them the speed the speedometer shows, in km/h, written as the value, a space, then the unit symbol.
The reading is 125 km/h
